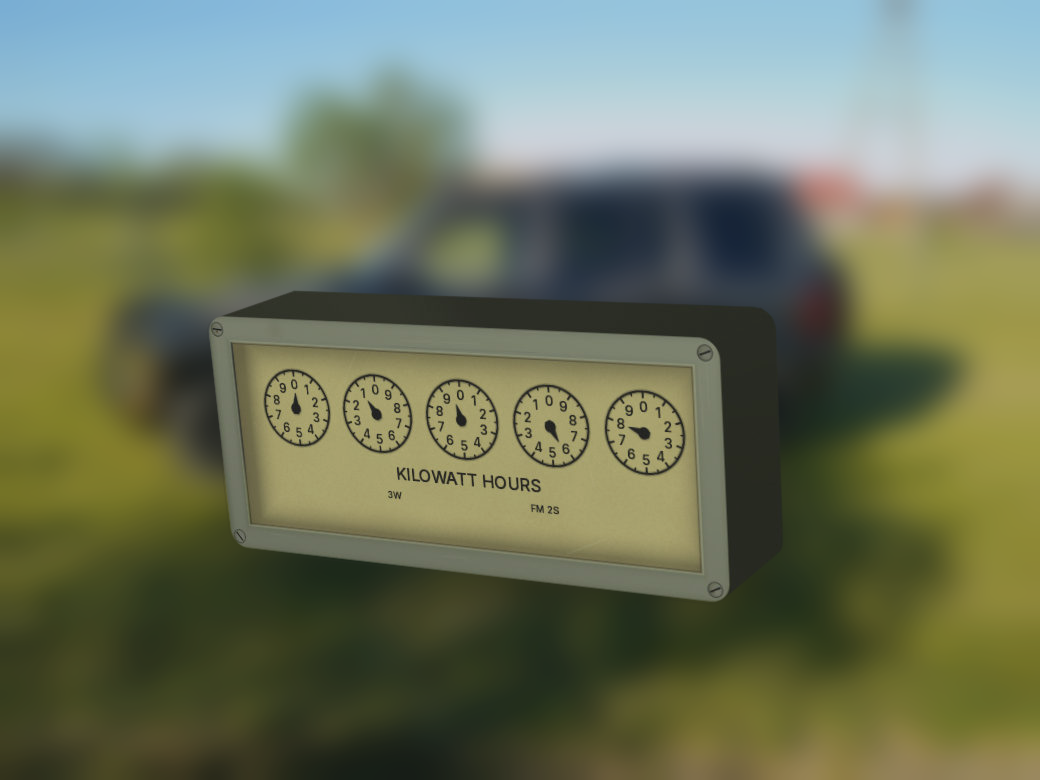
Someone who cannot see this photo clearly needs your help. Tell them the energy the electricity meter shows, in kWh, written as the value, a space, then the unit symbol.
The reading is 958 kWh
